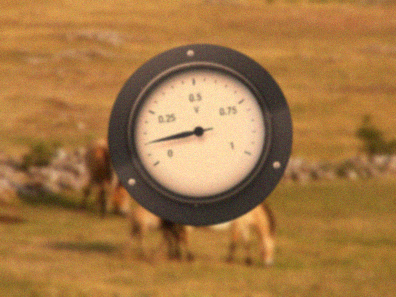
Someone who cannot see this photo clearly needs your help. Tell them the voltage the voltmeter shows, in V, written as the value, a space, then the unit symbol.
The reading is 0.1 V
